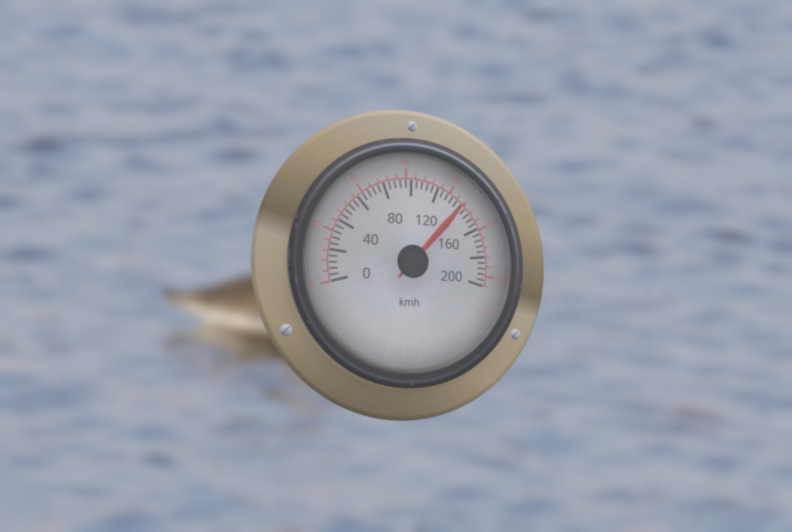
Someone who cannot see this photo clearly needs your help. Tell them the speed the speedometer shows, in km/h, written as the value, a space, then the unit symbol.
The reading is 140 km/h
